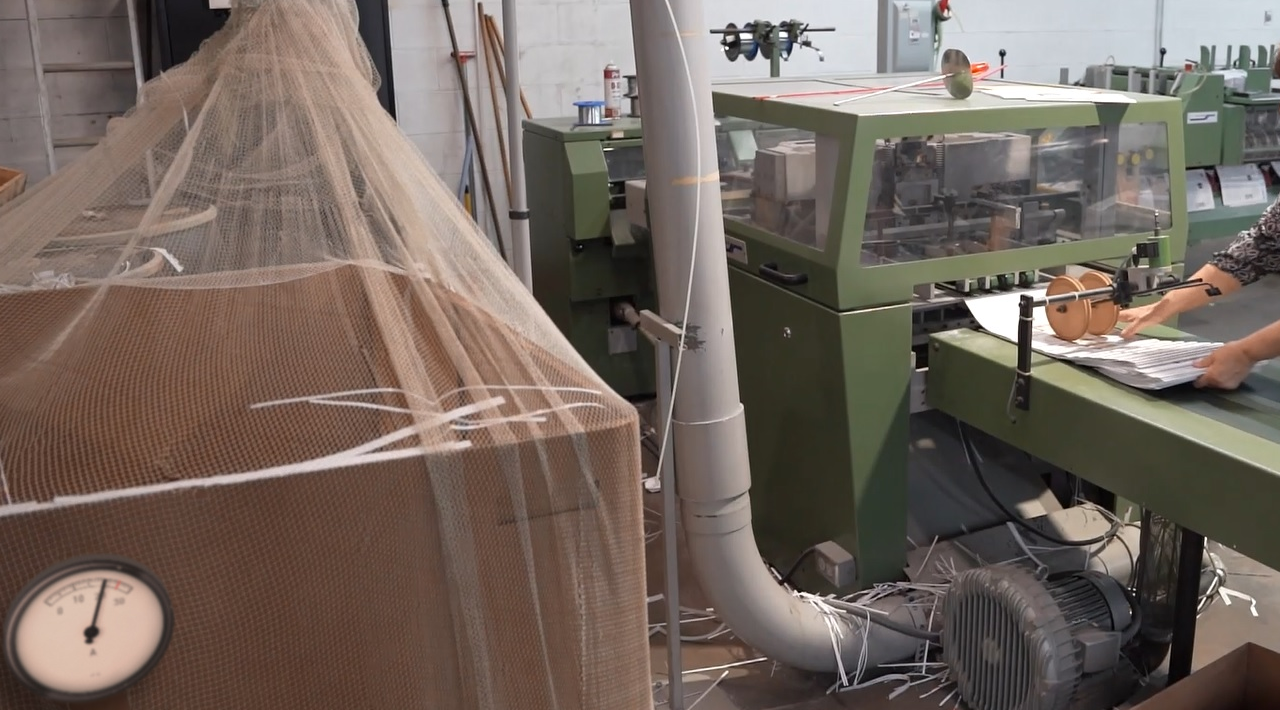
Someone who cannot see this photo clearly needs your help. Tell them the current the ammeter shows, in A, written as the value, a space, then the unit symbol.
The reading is 20 A
